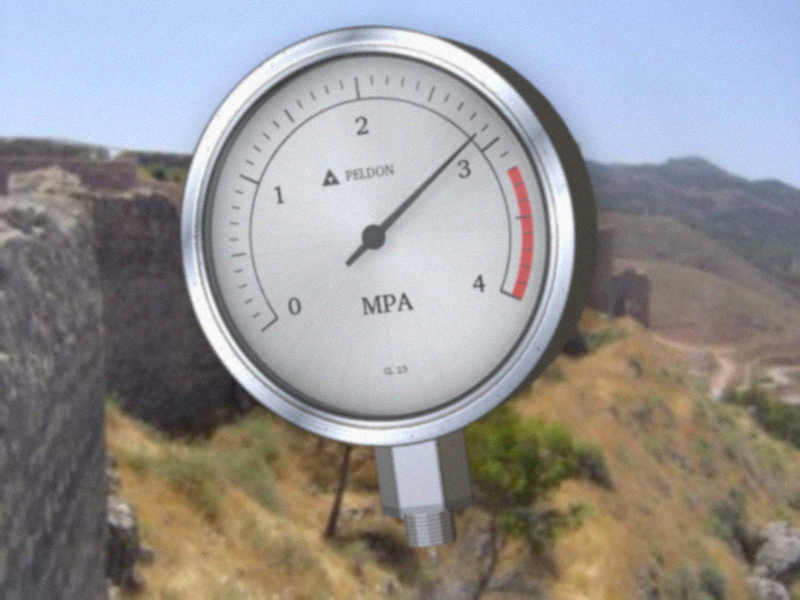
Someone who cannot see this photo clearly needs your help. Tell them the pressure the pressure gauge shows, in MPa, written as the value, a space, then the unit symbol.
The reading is 2.9 MPa
